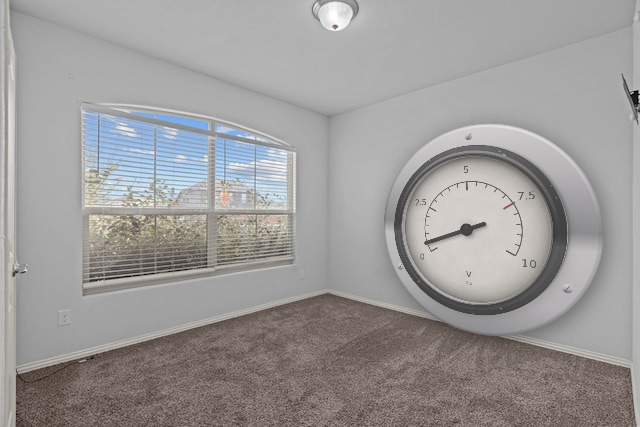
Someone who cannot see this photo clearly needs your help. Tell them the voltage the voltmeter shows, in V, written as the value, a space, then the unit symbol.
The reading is 0.5 V
